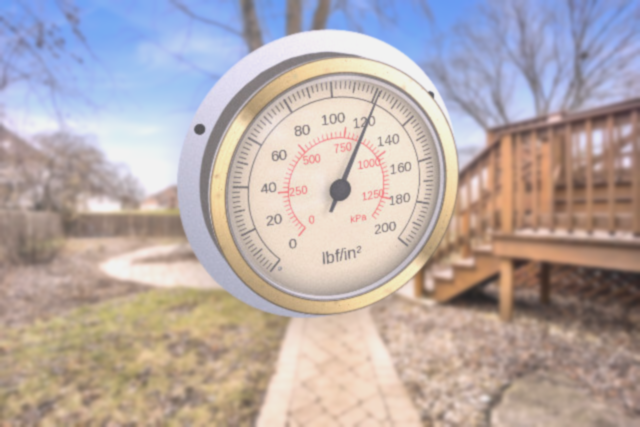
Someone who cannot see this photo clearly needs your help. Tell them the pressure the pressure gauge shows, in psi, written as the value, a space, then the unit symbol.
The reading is 120 psi
